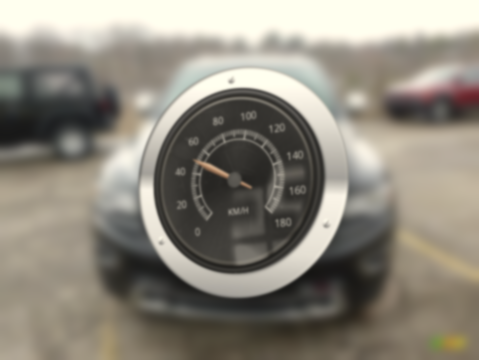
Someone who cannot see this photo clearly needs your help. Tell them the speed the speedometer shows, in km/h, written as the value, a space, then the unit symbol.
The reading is 50 km/h
